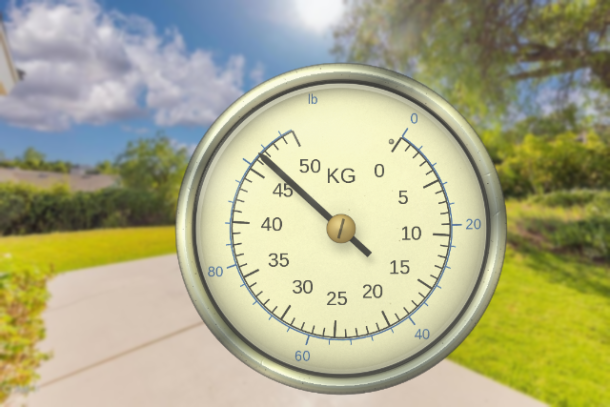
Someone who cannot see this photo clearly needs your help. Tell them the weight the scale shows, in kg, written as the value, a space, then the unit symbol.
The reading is 46.5 kg
